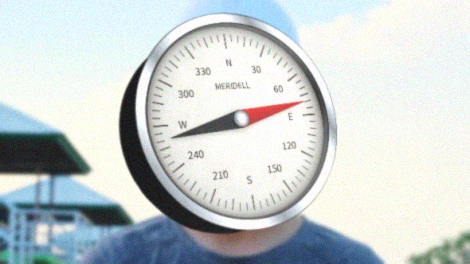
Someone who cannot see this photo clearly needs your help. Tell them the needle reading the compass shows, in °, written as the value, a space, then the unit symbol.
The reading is 80 °
